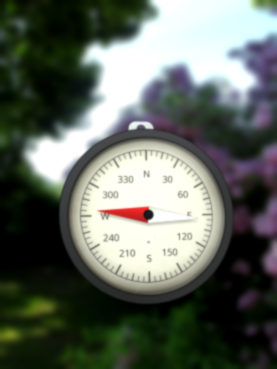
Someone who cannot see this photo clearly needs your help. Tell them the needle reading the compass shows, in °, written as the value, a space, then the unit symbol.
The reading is 275 °
